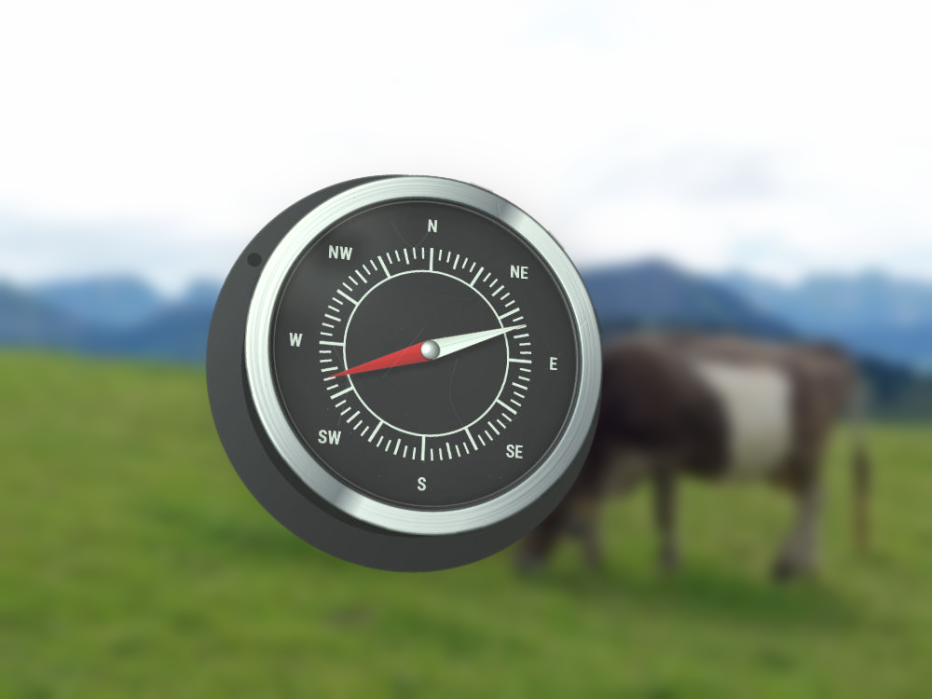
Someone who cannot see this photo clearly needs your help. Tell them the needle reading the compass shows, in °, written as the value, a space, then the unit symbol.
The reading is 250 °
